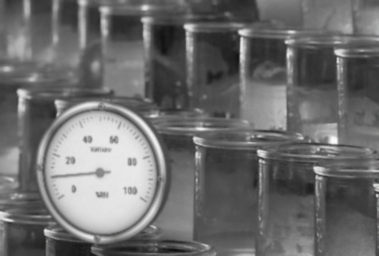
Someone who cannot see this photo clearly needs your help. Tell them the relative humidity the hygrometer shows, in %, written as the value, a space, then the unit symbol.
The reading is 10 %
